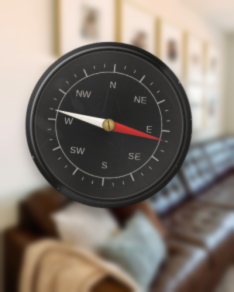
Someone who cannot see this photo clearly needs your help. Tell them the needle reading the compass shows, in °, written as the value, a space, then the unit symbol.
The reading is 100 °
